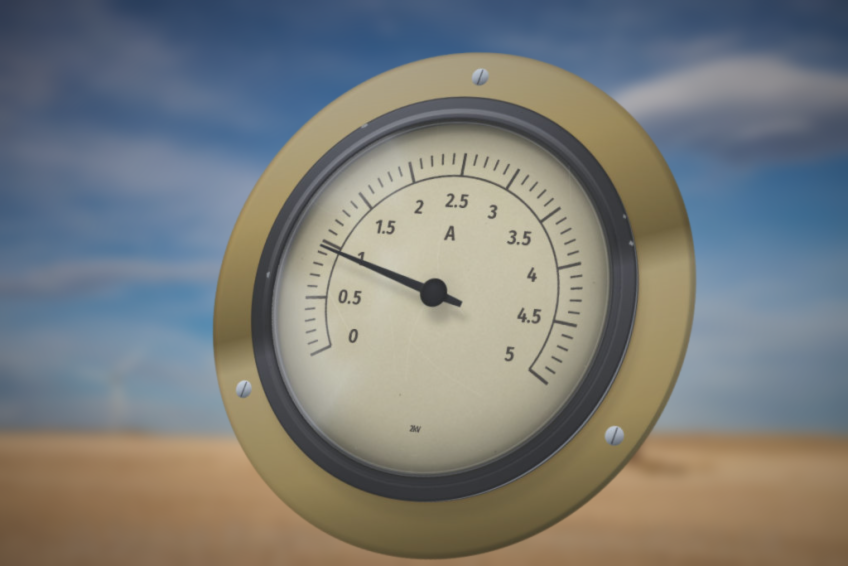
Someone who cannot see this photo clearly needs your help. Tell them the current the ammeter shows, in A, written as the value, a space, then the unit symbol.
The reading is 0.95 A
